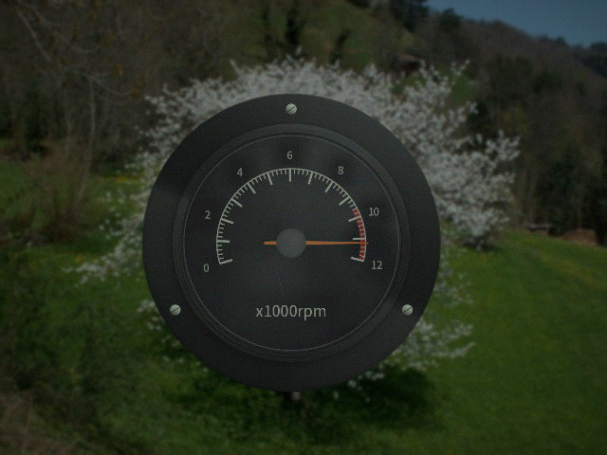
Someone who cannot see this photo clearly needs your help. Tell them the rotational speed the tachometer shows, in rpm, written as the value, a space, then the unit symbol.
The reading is 11200 rpm
